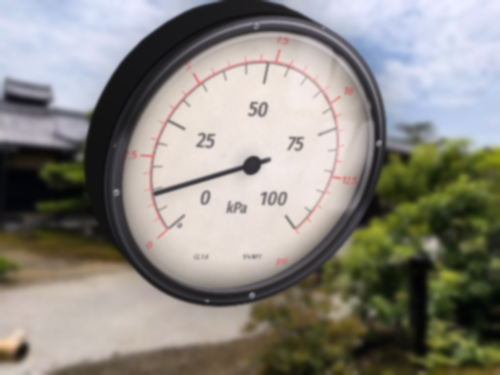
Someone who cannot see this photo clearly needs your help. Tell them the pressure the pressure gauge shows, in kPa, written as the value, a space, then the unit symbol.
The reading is 10 kPa
